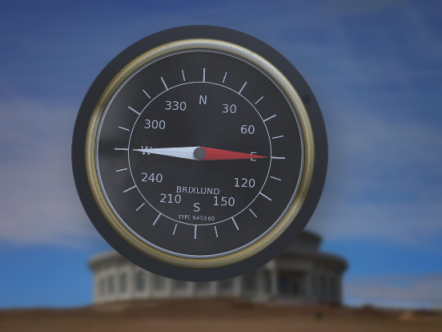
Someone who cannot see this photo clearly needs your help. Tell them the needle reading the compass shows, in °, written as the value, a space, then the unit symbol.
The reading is 90 °
